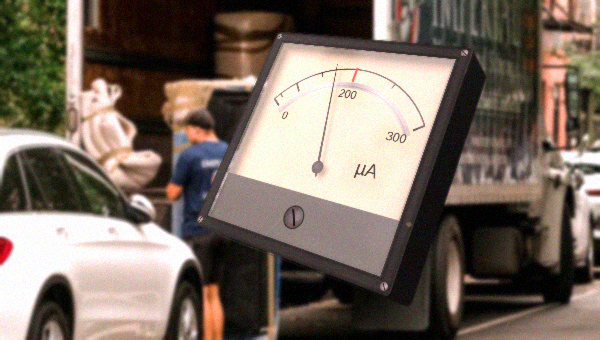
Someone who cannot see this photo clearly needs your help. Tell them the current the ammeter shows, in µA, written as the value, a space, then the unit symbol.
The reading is 175 µA
